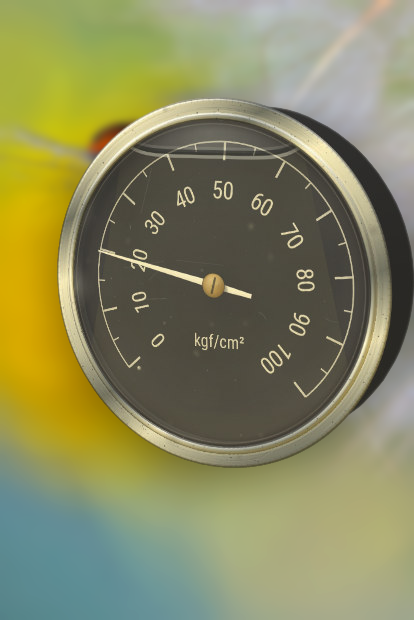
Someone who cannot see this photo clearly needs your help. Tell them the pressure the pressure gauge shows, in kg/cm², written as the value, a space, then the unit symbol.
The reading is 20 kg/cm²
